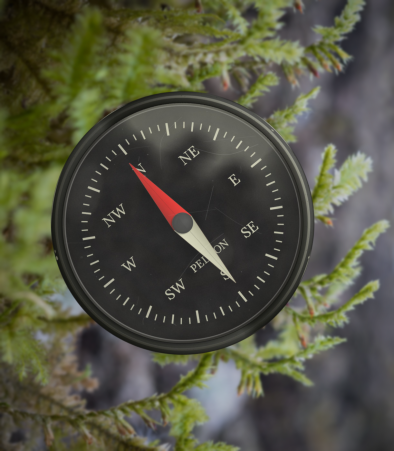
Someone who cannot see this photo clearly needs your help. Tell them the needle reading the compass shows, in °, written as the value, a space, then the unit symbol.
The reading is 357.5 °
